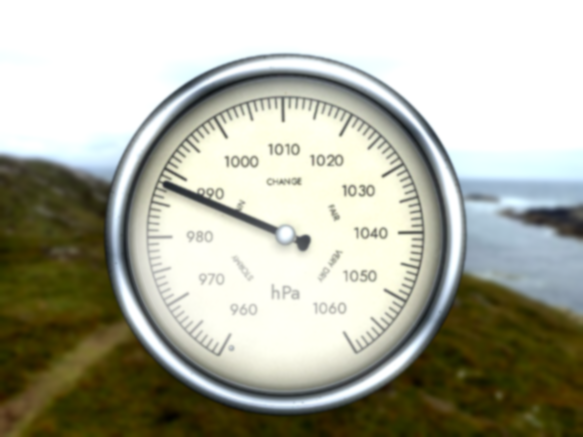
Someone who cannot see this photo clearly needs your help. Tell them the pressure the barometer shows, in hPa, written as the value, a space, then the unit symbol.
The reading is 988 hPa
